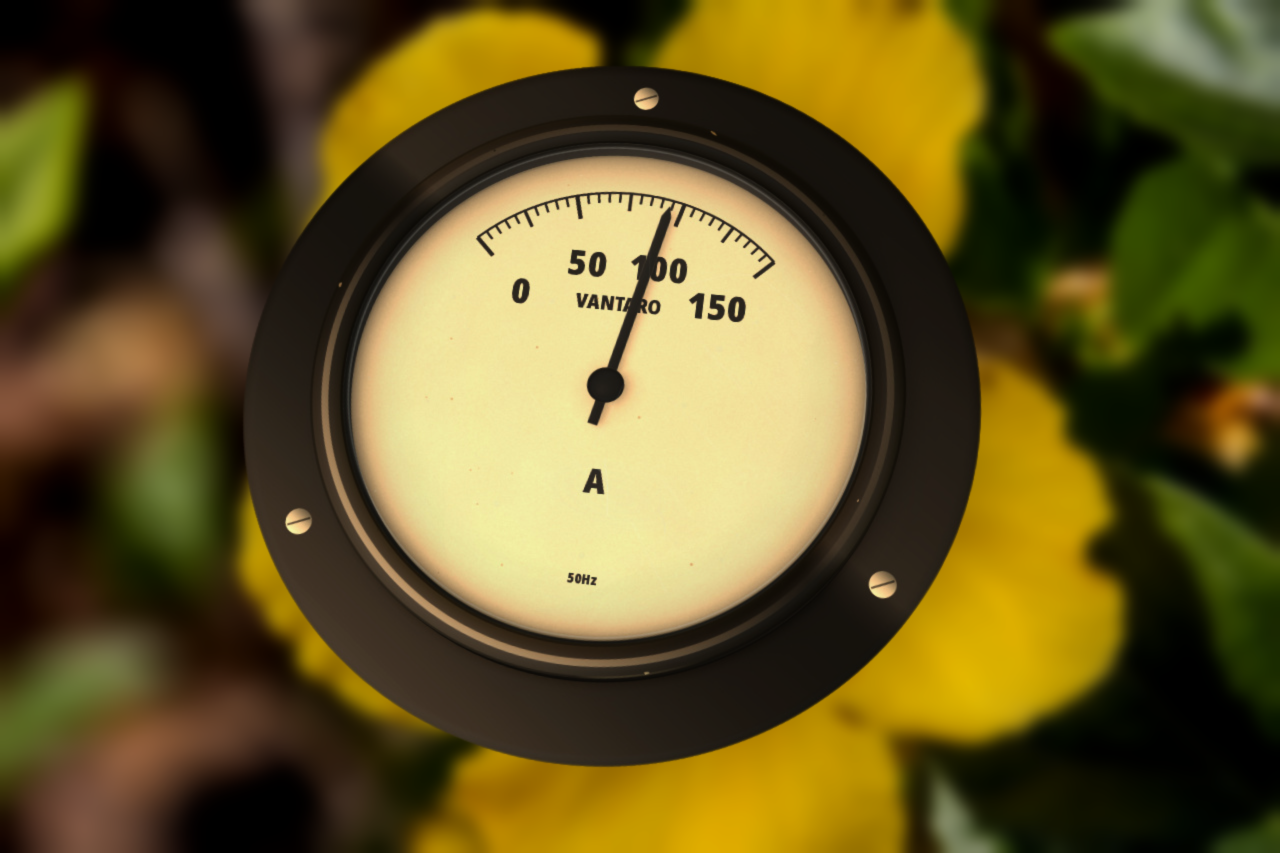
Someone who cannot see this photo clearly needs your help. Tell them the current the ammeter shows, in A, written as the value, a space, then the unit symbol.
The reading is 95 A
